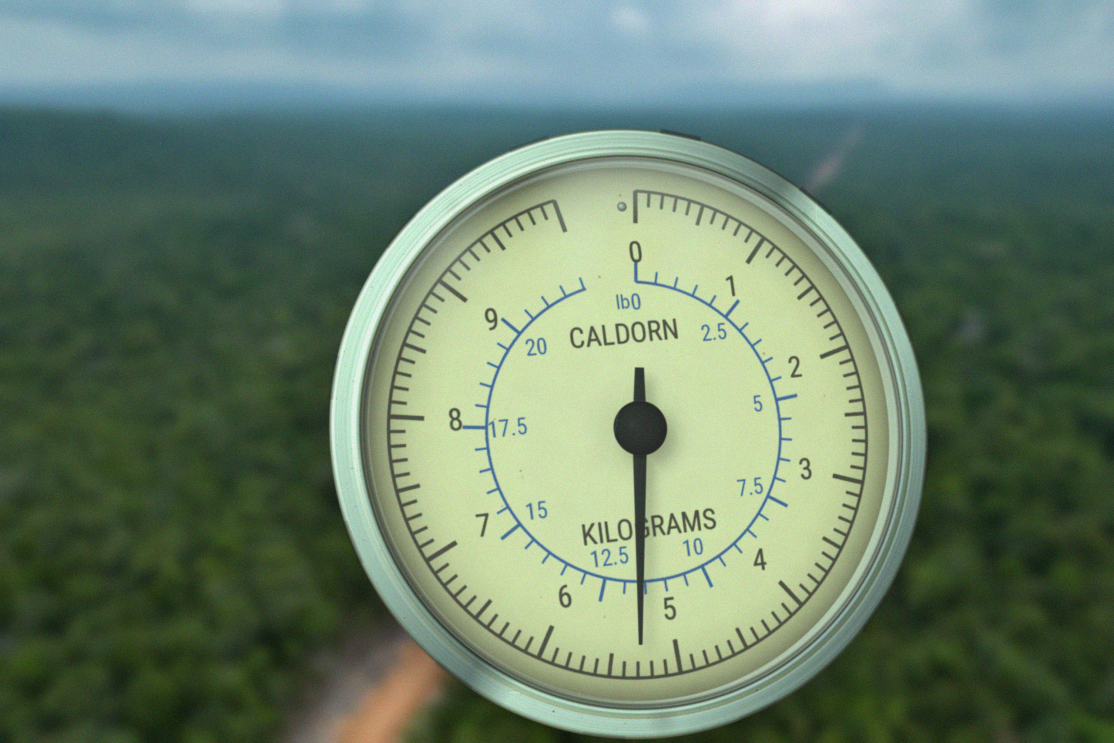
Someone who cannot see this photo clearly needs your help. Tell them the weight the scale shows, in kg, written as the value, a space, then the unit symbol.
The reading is 5.3 kg
